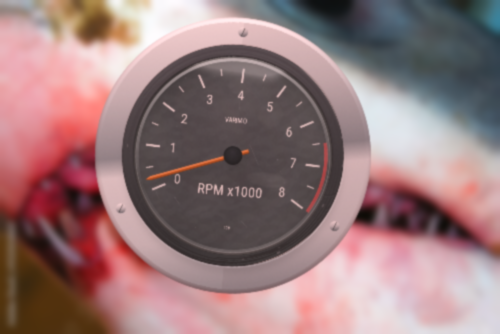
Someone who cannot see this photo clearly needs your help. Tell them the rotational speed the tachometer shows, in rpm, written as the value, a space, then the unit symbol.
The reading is 250 rpm
